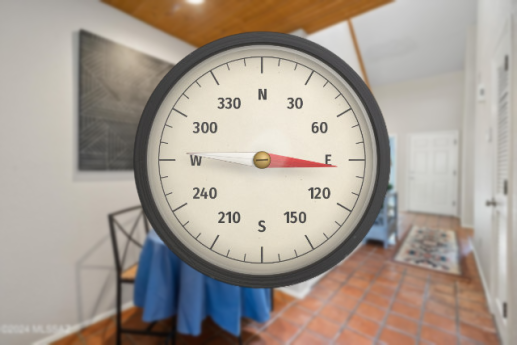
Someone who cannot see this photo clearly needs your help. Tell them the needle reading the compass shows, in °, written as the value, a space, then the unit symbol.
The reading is 95 °
